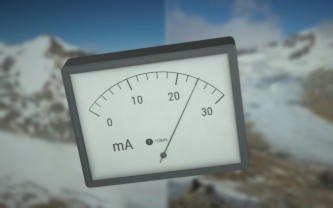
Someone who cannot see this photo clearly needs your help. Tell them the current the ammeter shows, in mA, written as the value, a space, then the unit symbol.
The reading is 24 mA
